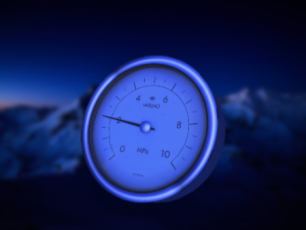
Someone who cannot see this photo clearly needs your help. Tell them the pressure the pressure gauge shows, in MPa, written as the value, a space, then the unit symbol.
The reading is 2 MPa
